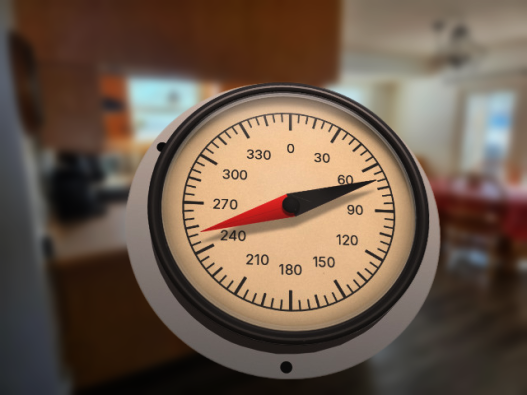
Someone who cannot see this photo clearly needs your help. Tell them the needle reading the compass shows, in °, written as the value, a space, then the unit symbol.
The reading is 250 °
